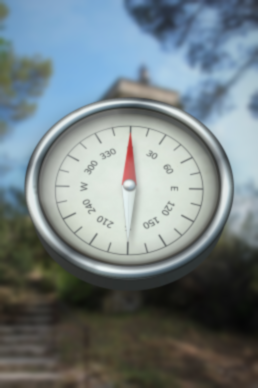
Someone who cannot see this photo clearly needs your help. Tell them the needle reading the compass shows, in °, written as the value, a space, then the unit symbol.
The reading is 0 °
